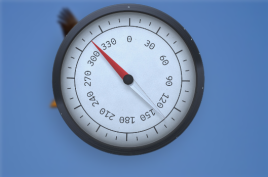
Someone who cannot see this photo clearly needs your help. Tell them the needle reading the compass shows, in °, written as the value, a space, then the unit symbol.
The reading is 315 °
